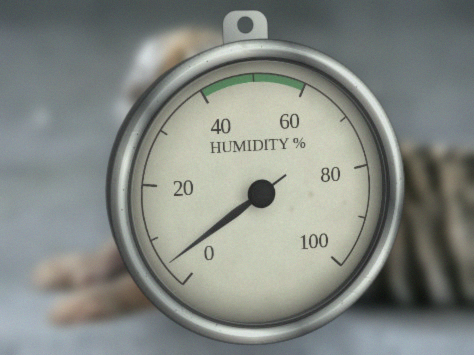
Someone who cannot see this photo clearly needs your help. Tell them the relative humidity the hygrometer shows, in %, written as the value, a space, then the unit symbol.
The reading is 5 %
